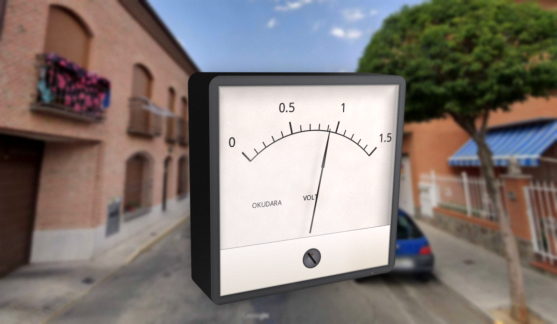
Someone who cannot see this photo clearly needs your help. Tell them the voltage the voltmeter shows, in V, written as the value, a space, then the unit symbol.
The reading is 0.9 V
